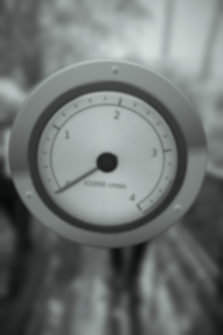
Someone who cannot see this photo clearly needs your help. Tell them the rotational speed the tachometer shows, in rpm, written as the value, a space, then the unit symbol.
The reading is 0 rpm
